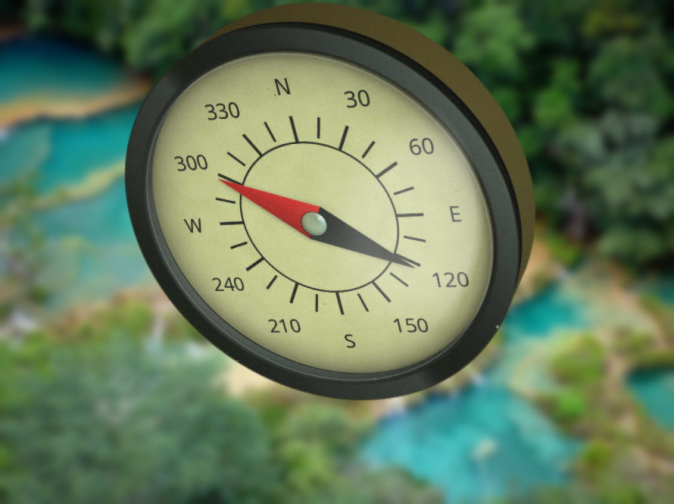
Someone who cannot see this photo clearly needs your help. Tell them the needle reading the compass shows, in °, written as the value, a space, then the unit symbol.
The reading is 300 °
